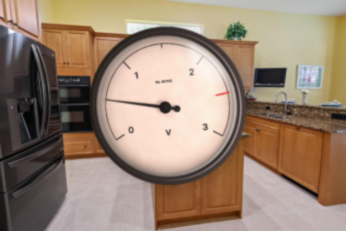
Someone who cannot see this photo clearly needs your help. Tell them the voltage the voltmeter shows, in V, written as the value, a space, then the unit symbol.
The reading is 0.5 V
